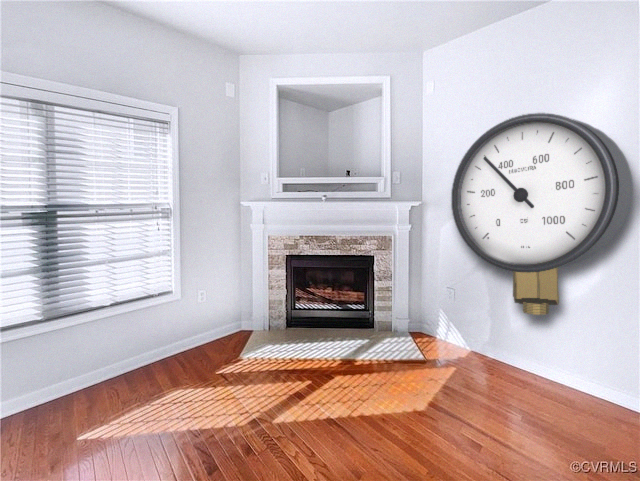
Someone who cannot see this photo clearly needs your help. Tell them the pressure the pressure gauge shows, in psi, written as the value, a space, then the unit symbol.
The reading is 350 psi
